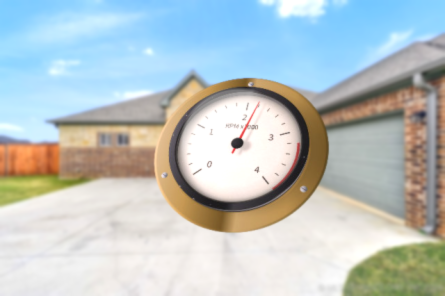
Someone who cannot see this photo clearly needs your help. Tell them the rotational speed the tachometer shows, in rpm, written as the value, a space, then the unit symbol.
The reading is 2200 rpm
